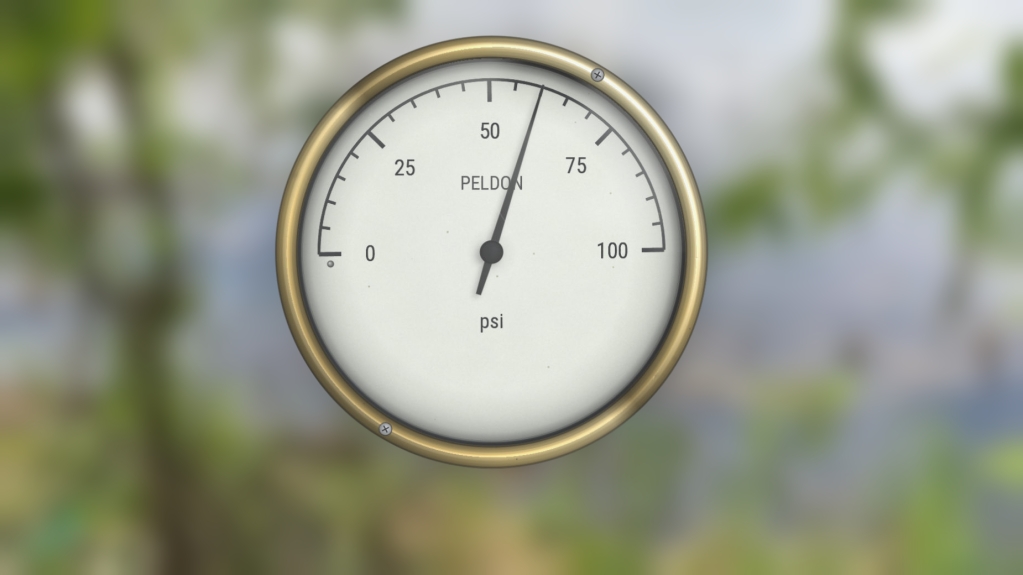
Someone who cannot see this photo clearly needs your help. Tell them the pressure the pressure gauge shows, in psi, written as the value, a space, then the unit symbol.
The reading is 60 psi
